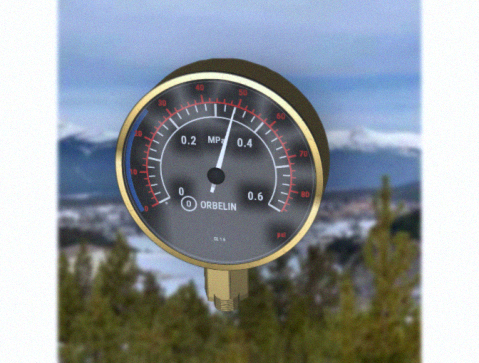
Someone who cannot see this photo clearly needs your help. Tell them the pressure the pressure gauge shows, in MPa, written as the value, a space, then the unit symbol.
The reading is 0.34 MPa
